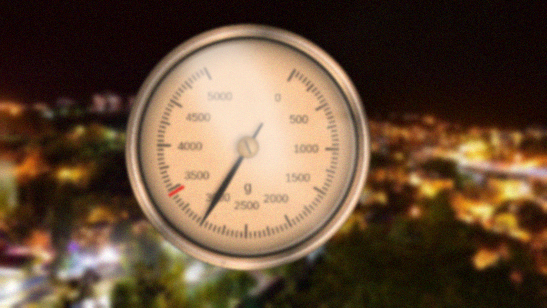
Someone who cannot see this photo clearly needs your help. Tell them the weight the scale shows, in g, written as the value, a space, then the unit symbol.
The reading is 3000 g
